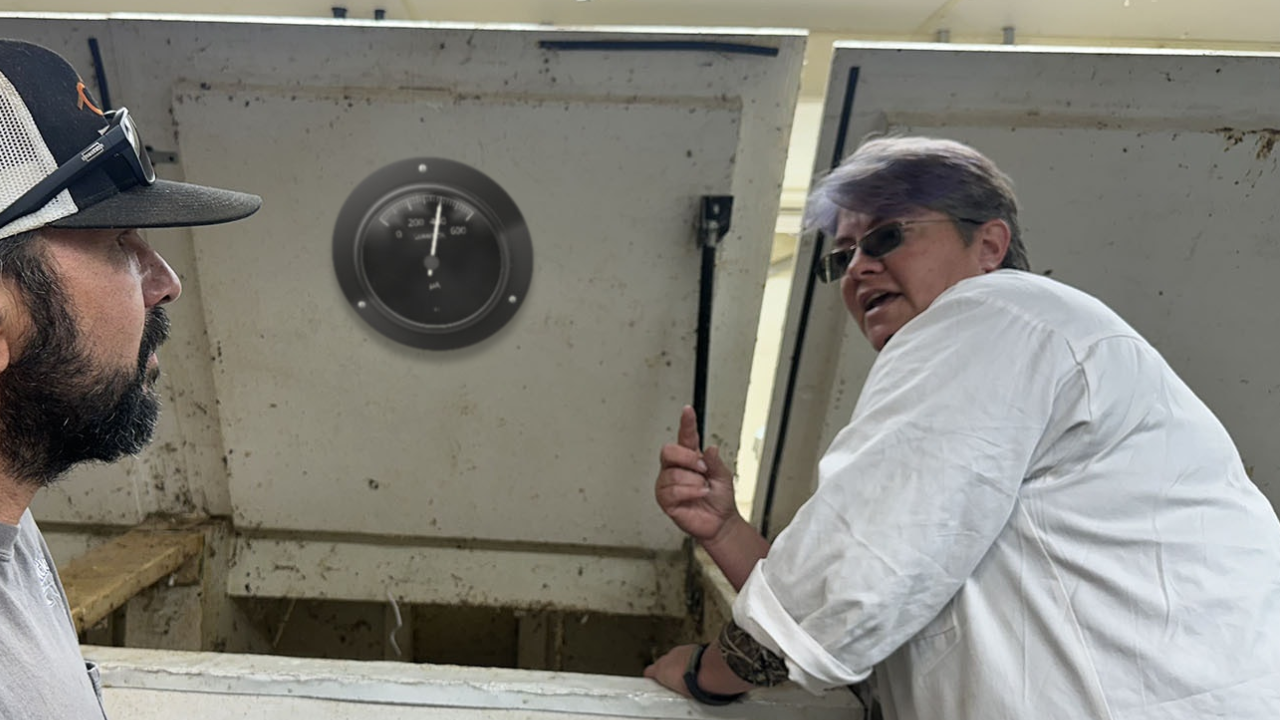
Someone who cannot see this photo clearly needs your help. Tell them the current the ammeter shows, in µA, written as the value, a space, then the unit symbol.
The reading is 400 µA
